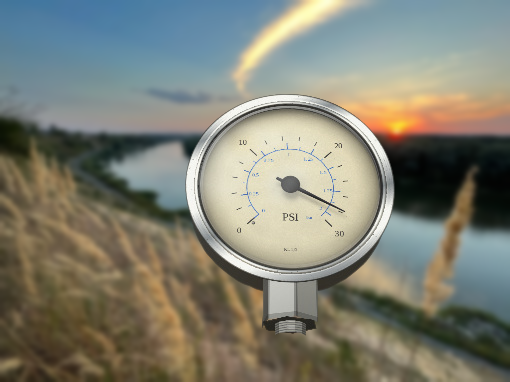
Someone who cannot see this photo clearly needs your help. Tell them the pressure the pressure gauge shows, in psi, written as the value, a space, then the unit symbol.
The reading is 28 psi
